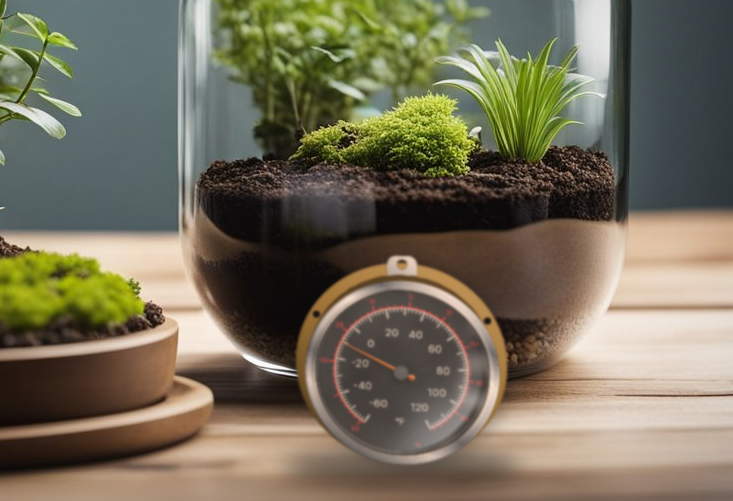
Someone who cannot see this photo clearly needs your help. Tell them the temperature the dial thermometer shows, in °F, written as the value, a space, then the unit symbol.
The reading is -10 °F
